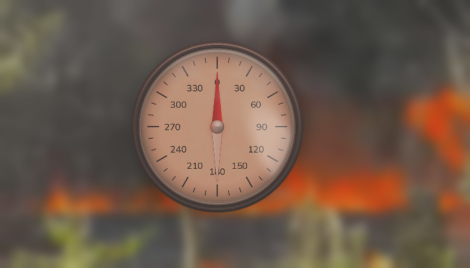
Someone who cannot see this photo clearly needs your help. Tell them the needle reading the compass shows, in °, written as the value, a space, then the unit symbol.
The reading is 0 °
